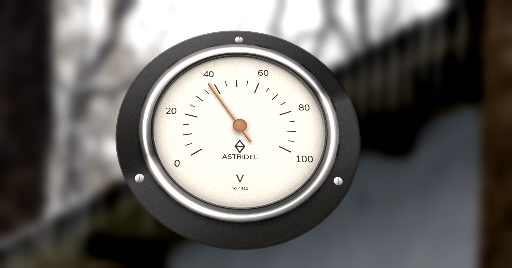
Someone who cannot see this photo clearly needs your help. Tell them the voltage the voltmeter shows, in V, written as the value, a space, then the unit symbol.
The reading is 37.5 V
